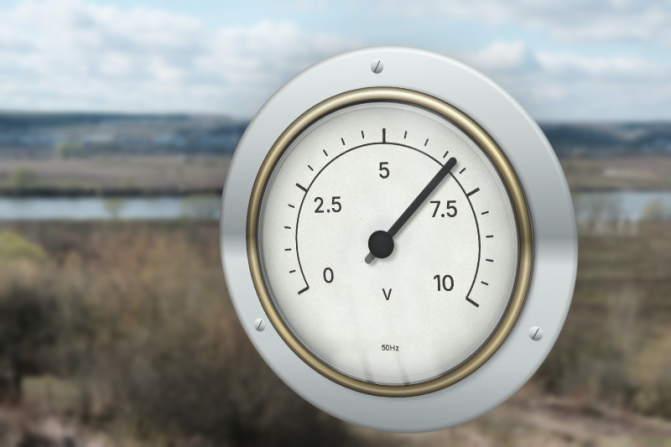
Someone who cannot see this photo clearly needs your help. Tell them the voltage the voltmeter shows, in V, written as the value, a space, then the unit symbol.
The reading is 6.75 V
